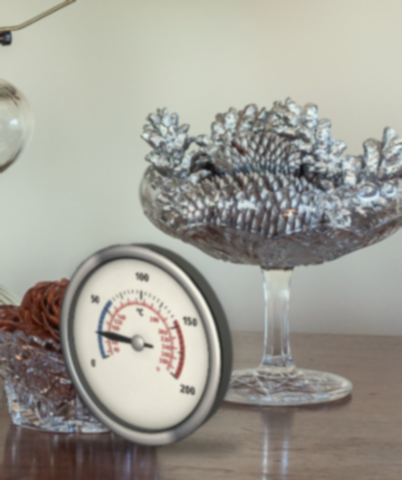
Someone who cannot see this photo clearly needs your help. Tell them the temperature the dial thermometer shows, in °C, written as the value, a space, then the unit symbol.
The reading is 25 °C
